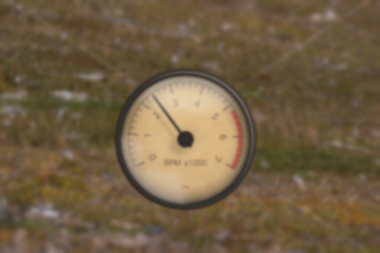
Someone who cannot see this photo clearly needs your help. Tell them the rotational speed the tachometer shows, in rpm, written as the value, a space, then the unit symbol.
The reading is 2400 rpm
